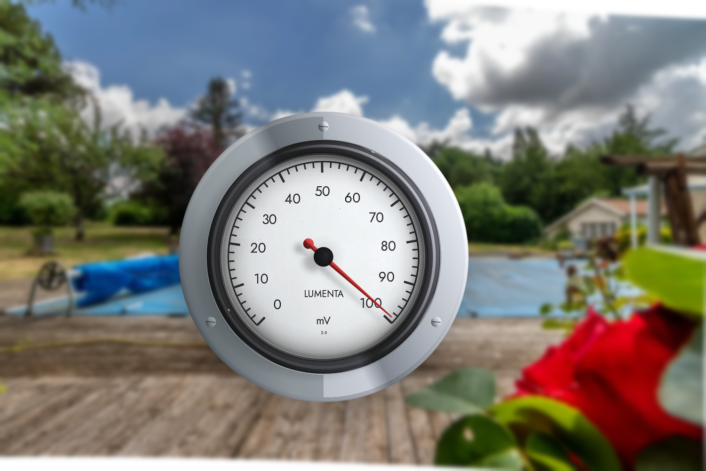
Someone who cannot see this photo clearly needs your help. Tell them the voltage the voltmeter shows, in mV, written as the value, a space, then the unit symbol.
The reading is 99 mV
